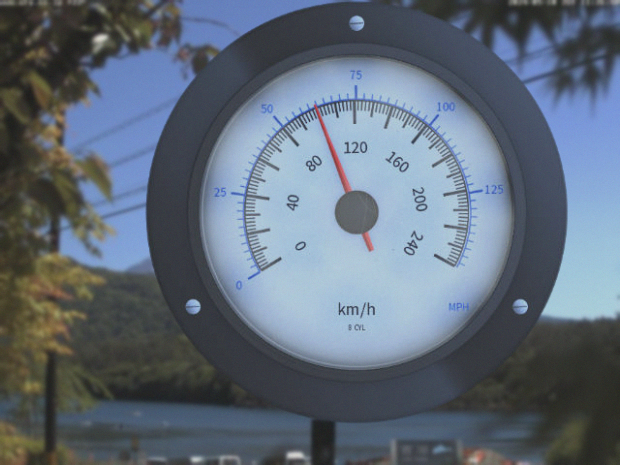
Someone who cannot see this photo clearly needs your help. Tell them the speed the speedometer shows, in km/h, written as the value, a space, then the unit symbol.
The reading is 100 km/h
